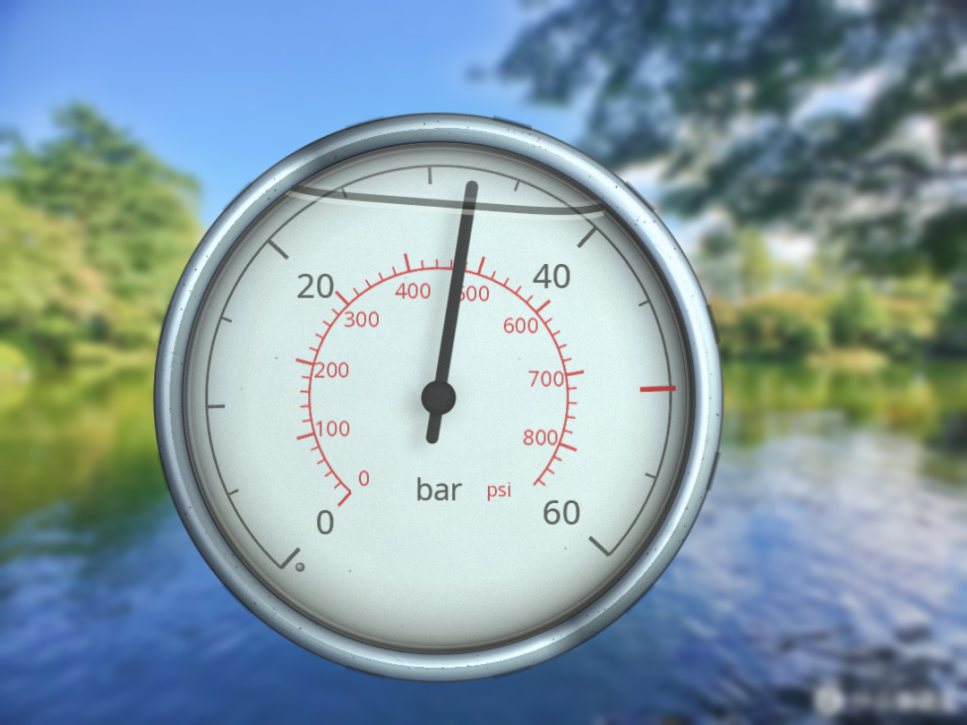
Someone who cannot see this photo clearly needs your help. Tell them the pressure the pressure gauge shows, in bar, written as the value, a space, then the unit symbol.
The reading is 32.5 bar
